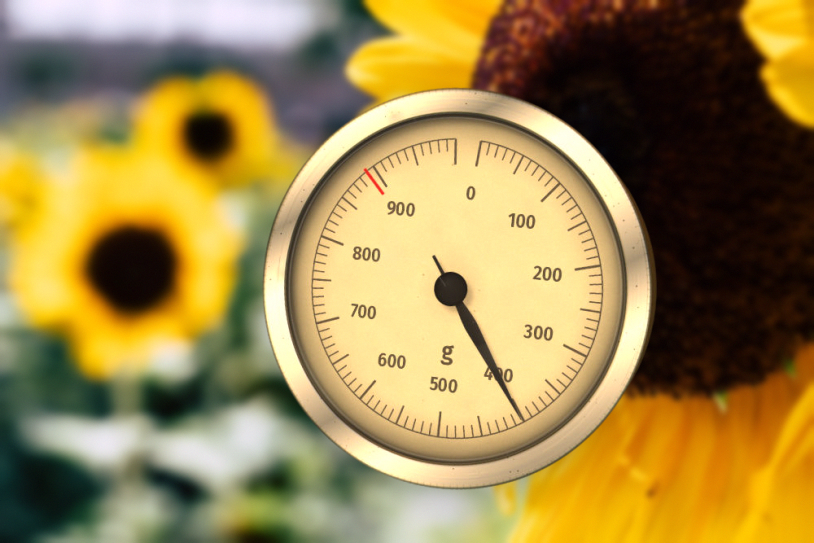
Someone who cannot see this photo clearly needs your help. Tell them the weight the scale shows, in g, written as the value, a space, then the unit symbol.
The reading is 400 g
